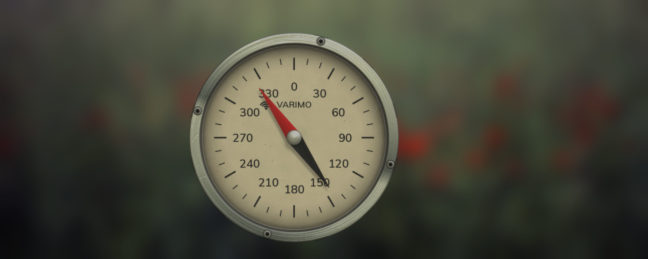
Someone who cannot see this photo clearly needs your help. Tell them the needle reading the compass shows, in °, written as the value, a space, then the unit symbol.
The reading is 325 °
